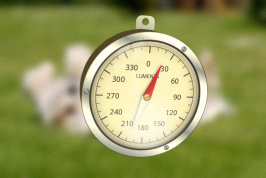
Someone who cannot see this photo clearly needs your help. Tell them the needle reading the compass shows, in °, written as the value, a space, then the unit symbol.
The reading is 20 °
